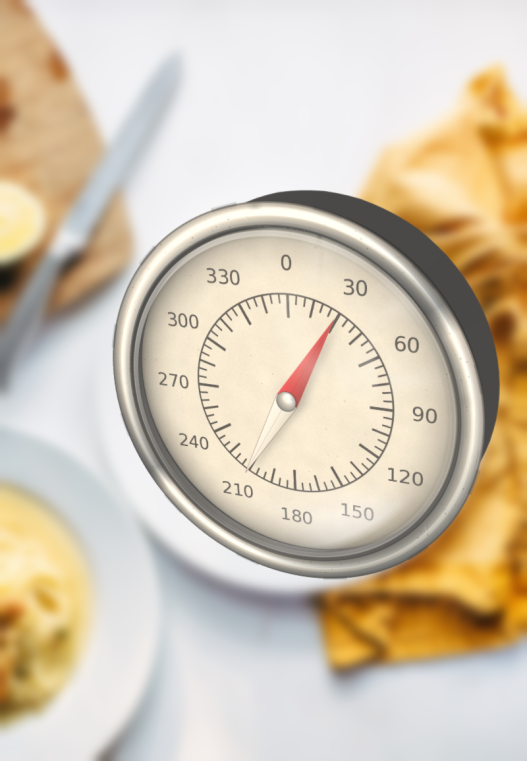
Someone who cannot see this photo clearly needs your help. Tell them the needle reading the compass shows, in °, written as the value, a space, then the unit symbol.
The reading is 30 °
